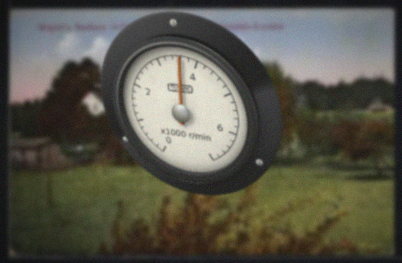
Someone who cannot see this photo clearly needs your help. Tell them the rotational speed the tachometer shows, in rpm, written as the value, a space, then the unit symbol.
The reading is 3600 rpm
